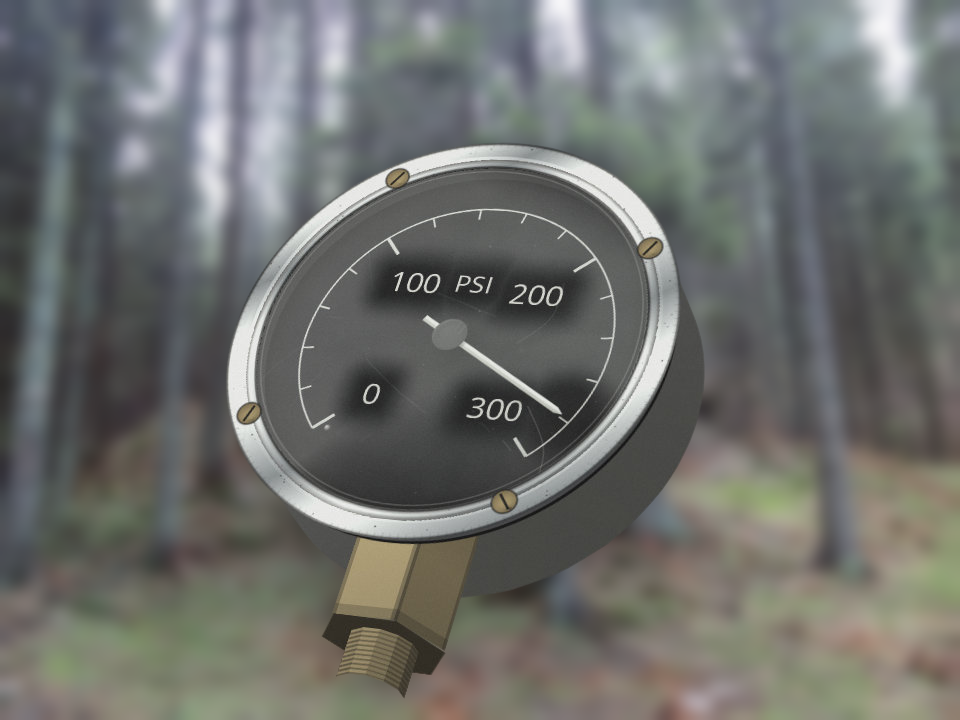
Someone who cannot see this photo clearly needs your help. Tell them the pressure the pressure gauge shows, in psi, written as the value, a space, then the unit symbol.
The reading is 280 psi
